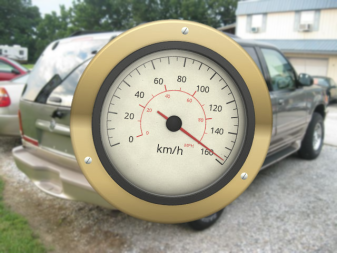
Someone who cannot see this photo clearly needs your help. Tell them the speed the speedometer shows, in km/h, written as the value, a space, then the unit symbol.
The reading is 157.5 km/h
